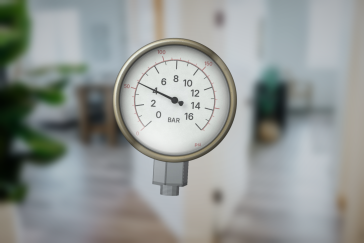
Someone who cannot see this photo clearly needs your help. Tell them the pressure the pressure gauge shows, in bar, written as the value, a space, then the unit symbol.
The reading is 4 bar
